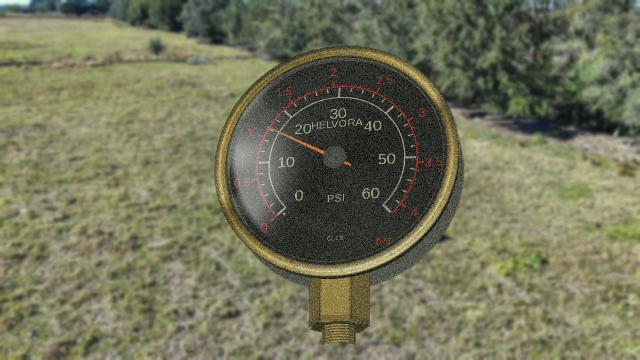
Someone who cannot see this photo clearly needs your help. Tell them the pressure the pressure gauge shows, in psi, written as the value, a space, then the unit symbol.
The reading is 16 psi
